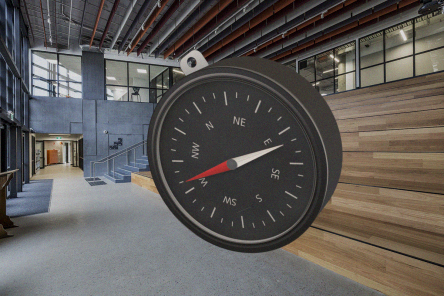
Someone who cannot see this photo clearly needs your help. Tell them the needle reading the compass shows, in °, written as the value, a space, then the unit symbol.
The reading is 280 °
